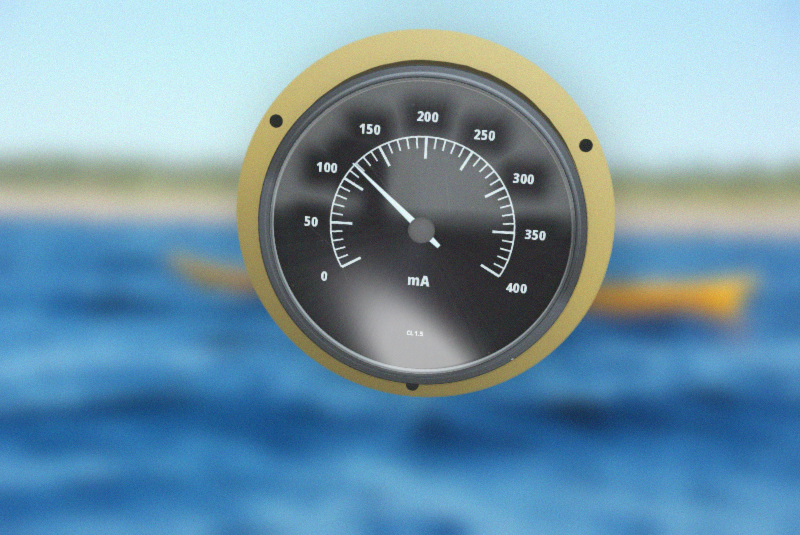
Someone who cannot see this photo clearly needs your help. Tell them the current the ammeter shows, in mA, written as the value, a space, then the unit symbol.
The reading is 120 mA
